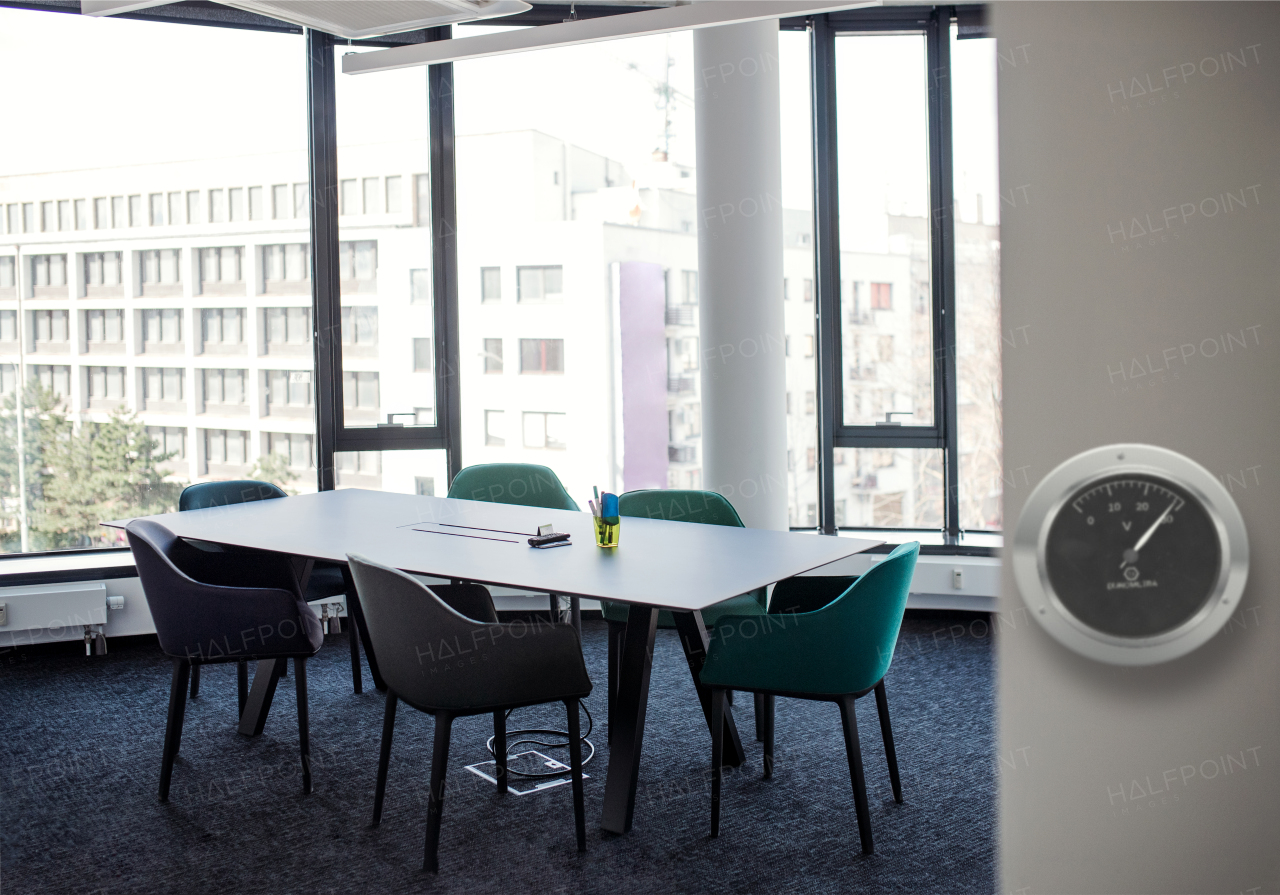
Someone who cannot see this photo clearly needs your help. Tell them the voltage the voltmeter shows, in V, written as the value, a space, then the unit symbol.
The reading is 28 V
